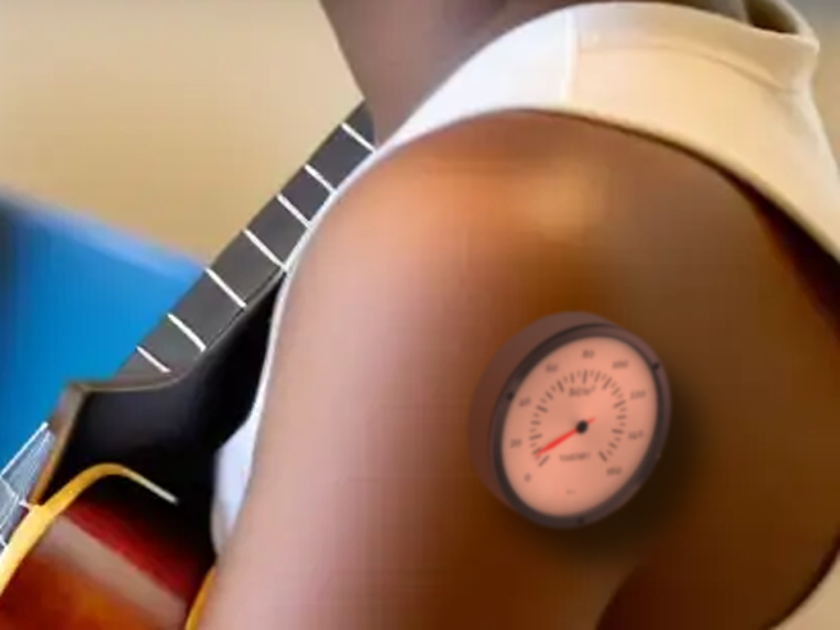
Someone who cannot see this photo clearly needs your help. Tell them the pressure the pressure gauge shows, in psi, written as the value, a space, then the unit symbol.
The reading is 10 psi
